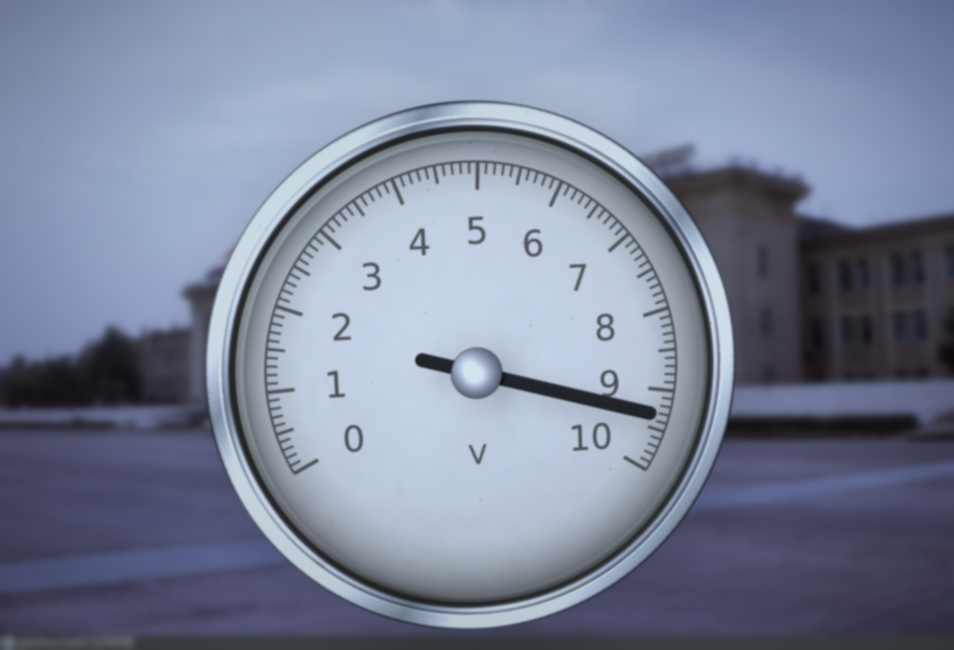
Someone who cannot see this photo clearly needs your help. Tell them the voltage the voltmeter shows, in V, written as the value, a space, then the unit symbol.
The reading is 9.3 V
